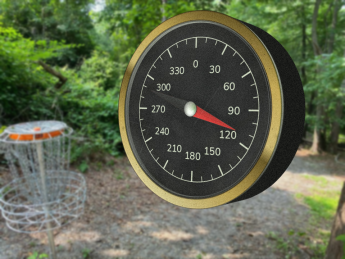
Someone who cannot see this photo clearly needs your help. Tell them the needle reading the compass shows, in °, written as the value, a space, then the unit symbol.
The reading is 110 °
